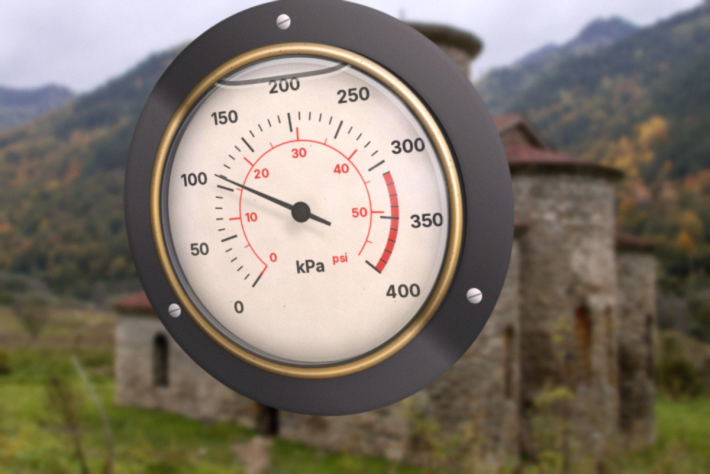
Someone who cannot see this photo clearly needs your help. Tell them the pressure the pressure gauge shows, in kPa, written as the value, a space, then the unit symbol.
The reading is 110 kPa
